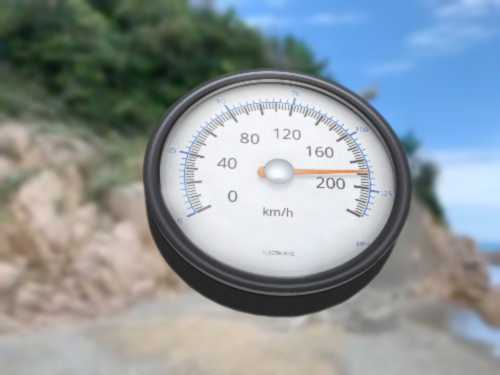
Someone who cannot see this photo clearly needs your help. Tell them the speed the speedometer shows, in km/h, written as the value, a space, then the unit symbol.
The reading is 190 km/h
